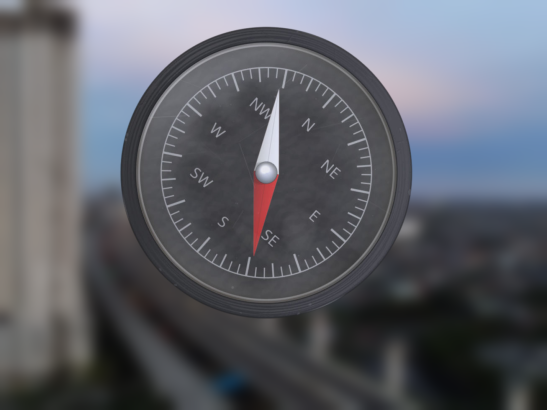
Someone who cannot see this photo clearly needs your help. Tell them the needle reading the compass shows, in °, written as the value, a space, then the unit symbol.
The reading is 147.5 °
